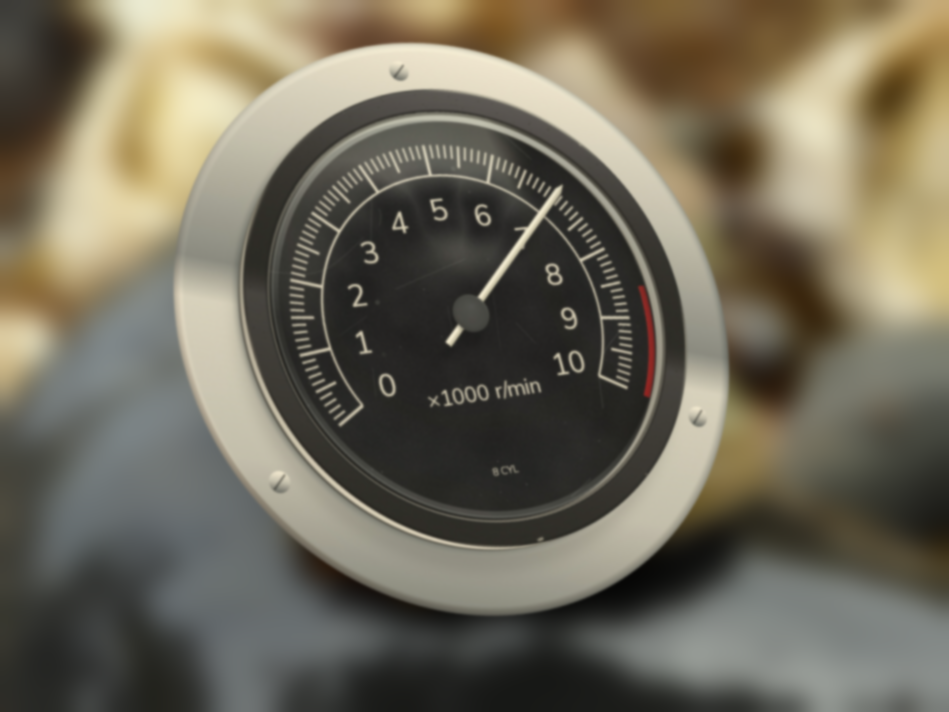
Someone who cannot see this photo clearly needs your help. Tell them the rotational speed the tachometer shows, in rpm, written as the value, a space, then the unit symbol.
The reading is 7000 rpm
